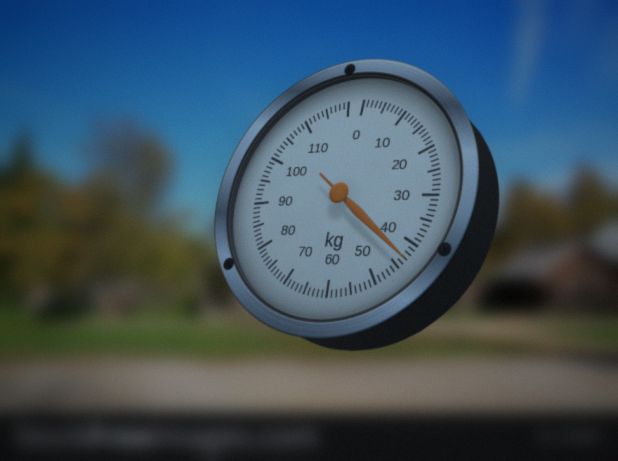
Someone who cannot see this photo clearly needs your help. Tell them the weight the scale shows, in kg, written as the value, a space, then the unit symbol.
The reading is 43 kg
